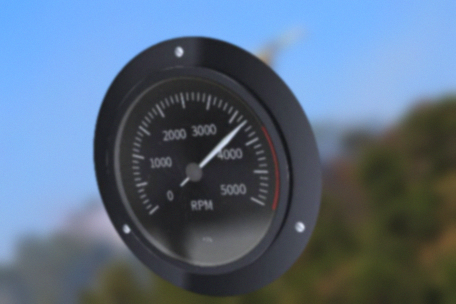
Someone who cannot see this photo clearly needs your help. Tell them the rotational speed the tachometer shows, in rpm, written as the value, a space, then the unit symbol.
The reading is 3700 rpm
